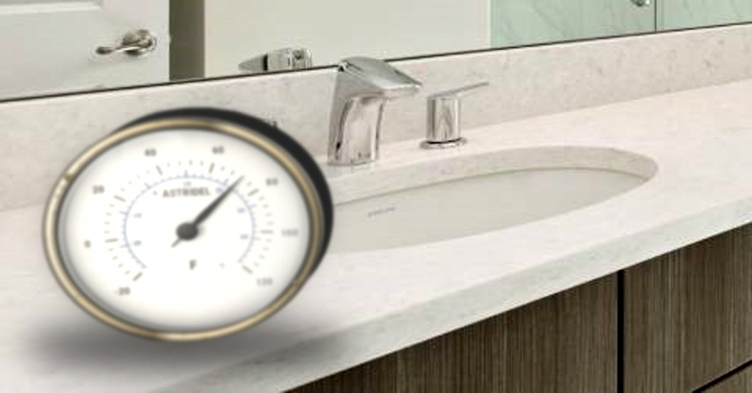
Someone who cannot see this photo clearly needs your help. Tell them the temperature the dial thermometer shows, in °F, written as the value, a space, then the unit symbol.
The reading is 72 °F
